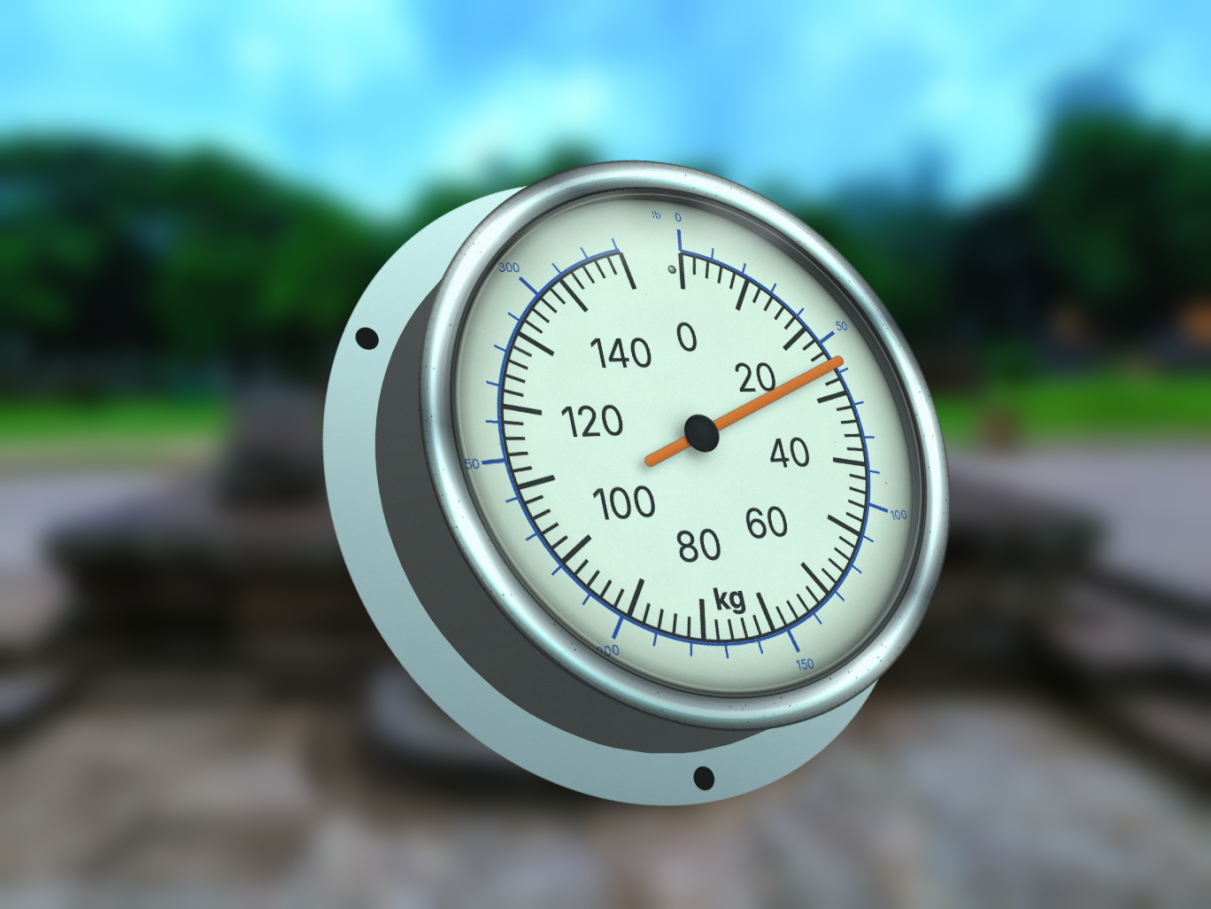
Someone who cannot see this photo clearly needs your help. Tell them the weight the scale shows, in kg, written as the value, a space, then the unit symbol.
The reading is 26 kg
